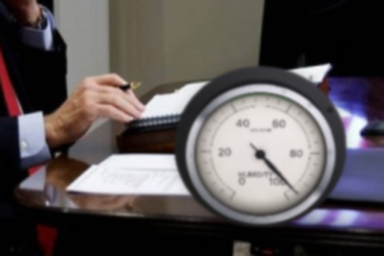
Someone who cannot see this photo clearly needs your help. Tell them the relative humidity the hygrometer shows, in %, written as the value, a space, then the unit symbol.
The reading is 96 %
